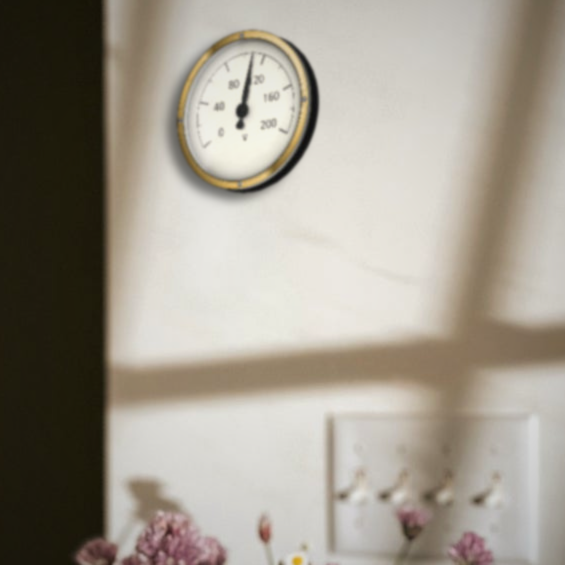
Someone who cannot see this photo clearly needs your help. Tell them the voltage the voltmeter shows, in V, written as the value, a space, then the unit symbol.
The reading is 110 V
